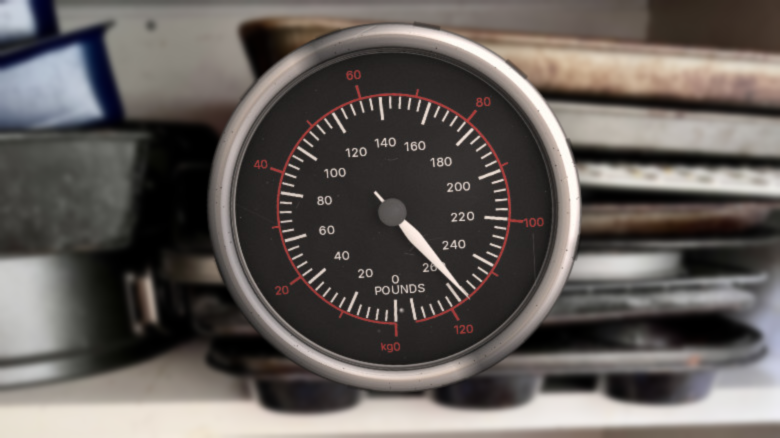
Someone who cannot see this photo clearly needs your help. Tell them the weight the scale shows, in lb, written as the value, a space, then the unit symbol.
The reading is 256 lb
